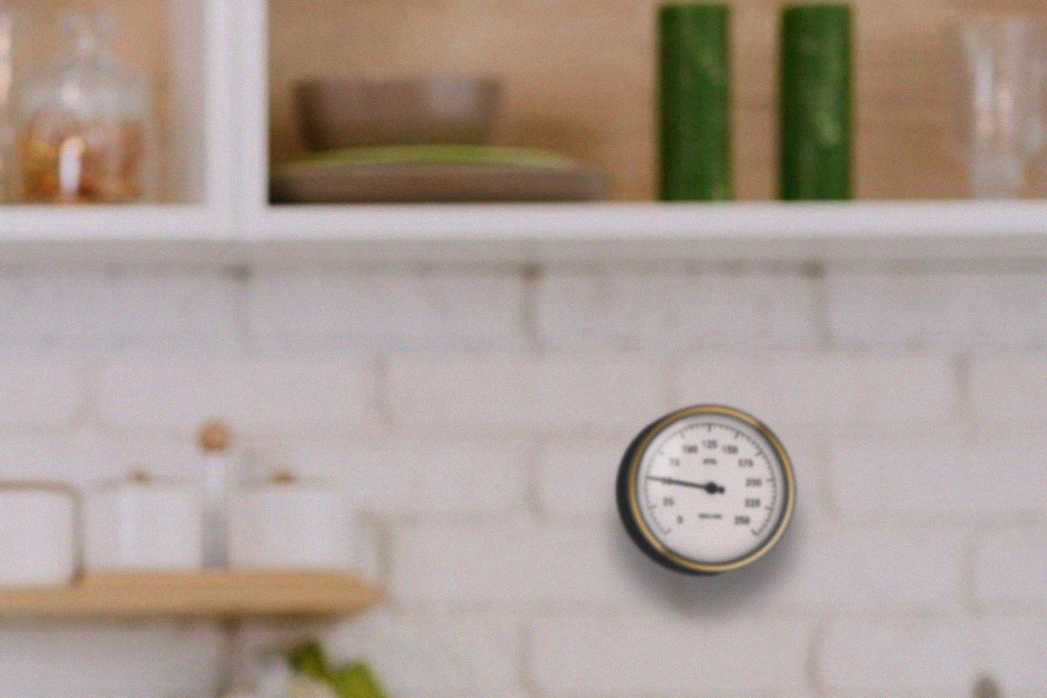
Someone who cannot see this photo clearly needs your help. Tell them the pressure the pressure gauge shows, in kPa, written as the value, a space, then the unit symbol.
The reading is 50 kPa
